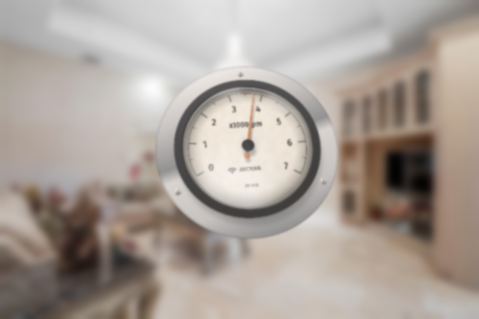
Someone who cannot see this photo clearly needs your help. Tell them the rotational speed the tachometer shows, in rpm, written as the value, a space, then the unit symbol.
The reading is 3750 rpm
